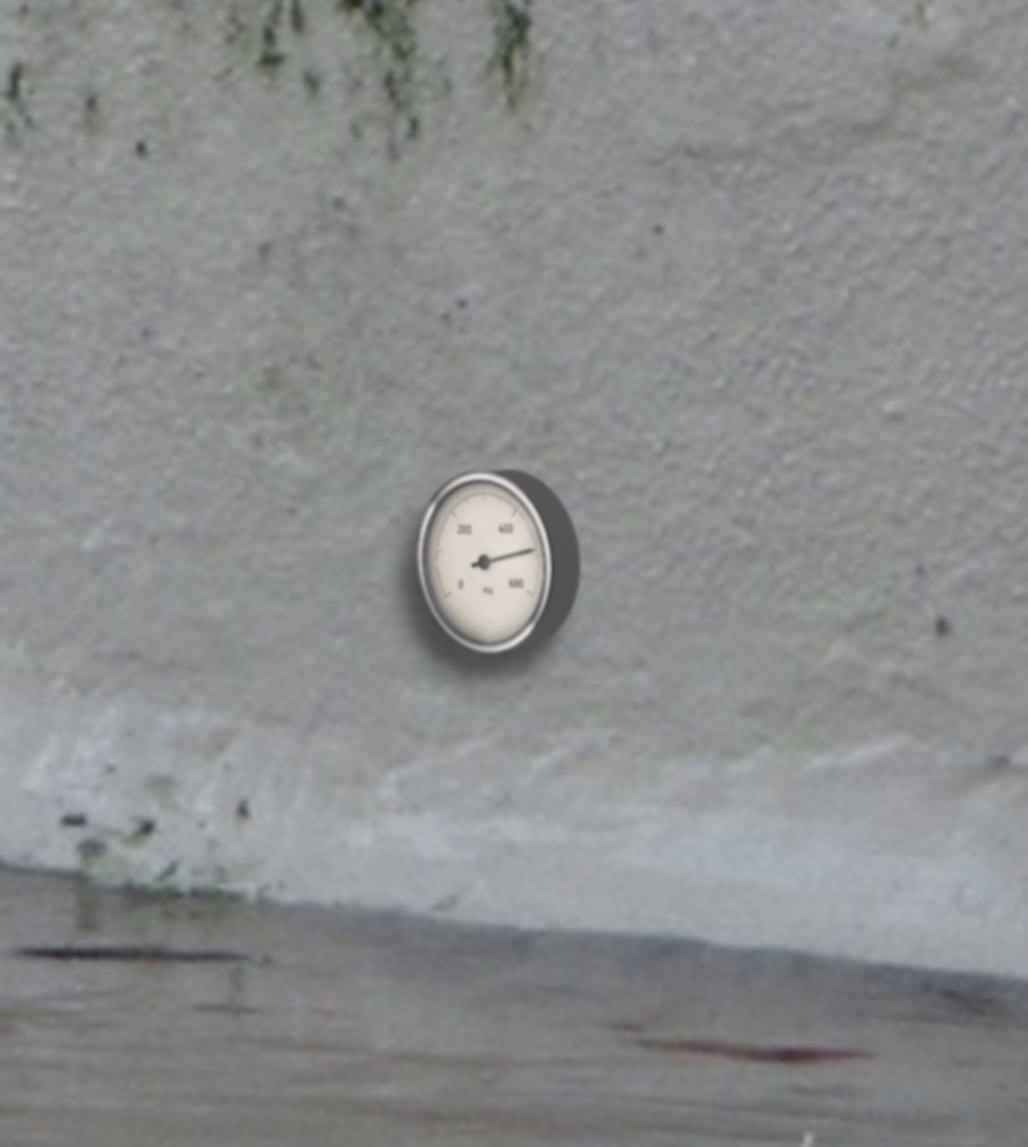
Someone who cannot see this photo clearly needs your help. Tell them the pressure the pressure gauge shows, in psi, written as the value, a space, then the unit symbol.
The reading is 500 psi
